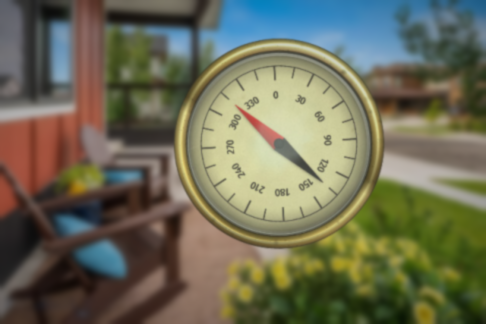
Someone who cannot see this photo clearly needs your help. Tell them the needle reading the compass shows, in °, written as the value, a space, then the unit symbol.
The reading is 315 °
